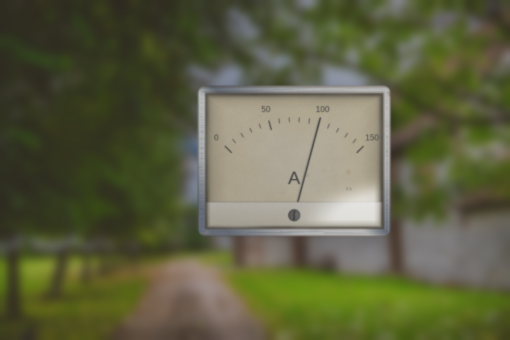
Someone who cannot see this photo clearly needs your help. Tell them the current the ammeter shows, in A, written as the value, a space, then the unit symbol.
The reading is 100 A
